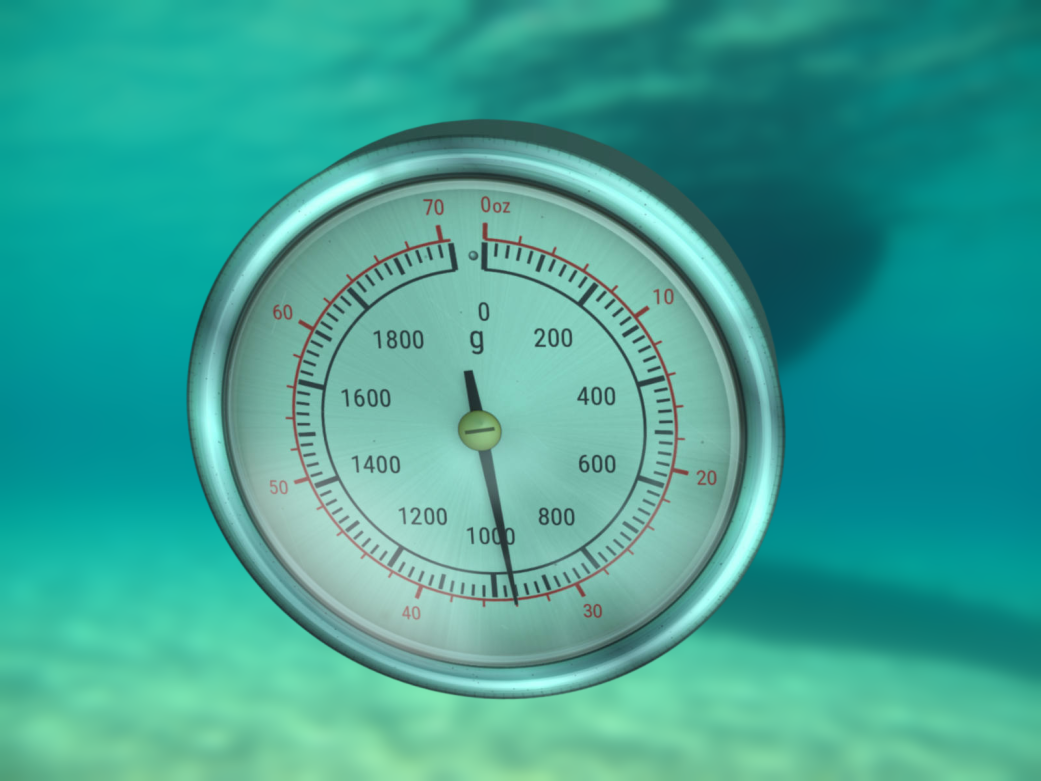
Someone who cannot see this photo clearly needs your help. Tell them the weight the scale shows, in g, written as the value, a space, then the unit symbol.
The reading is 960 g
